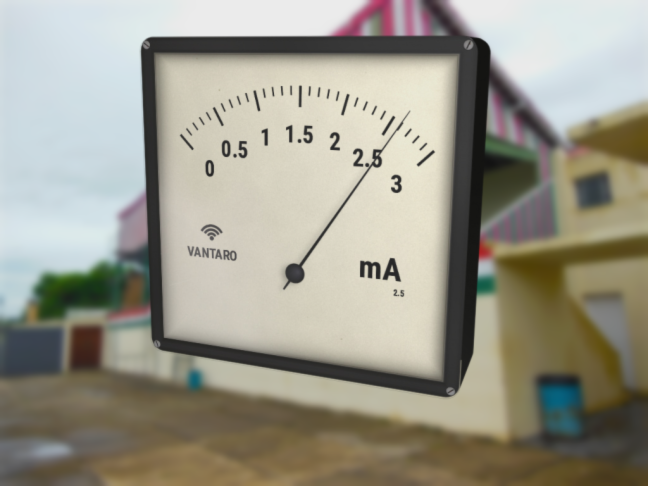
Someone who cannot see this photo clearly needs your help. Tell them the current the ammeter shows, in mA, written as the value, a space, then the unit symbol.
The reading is 2.6 mA
